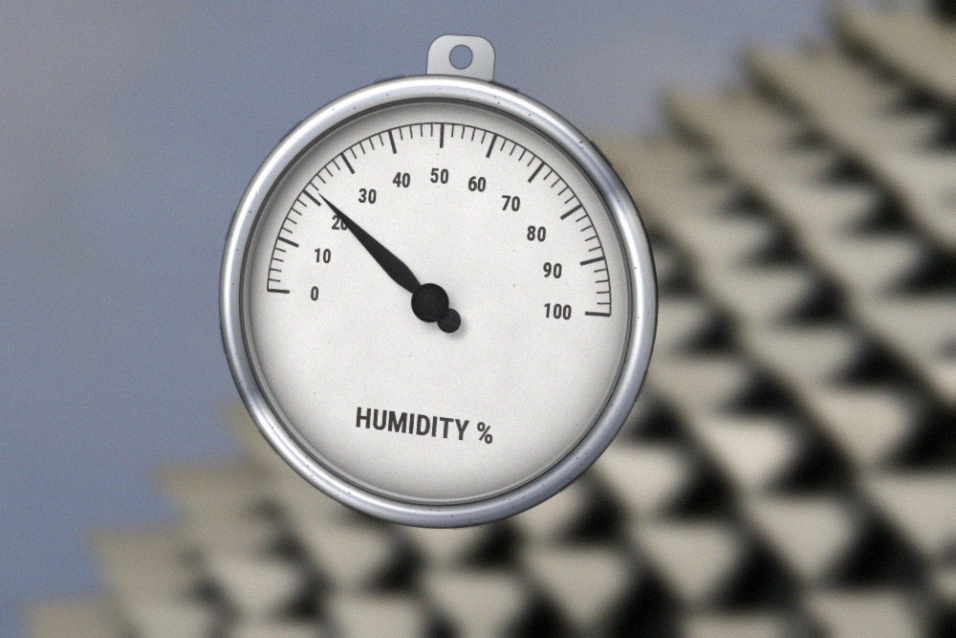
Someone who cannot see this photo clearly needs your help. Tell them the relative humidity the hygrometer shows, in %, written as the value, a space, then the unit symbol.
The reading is 22 %
